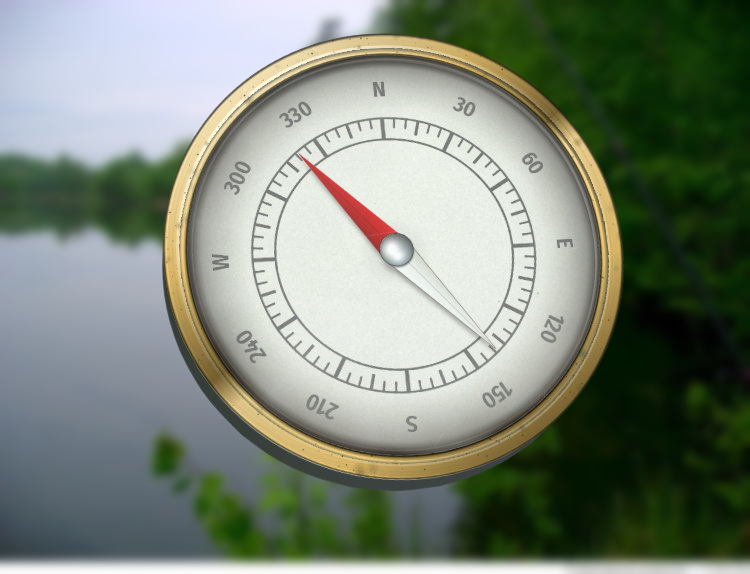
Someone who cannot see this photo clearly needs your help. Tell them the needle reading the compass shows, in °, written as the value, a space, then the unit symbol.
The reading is 320 °
